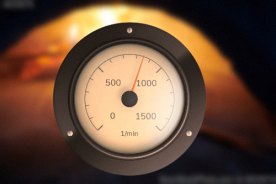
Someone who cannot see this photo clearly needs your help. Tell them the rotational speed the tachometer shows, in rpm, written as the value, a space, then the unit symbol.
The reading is 850 rpm
